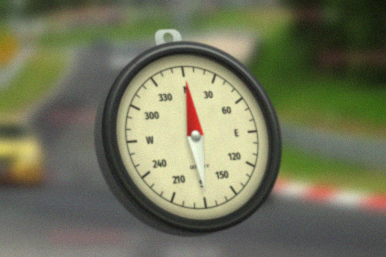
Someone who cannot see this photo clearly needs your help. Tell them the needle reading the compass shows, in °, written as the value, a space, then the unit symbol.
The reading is 0 °
